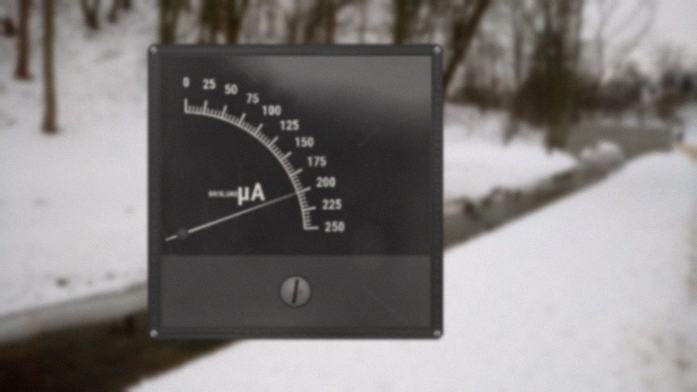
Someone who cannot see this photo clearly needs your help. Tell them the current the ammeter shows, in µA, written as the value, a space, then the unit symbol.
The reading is 200 µA
